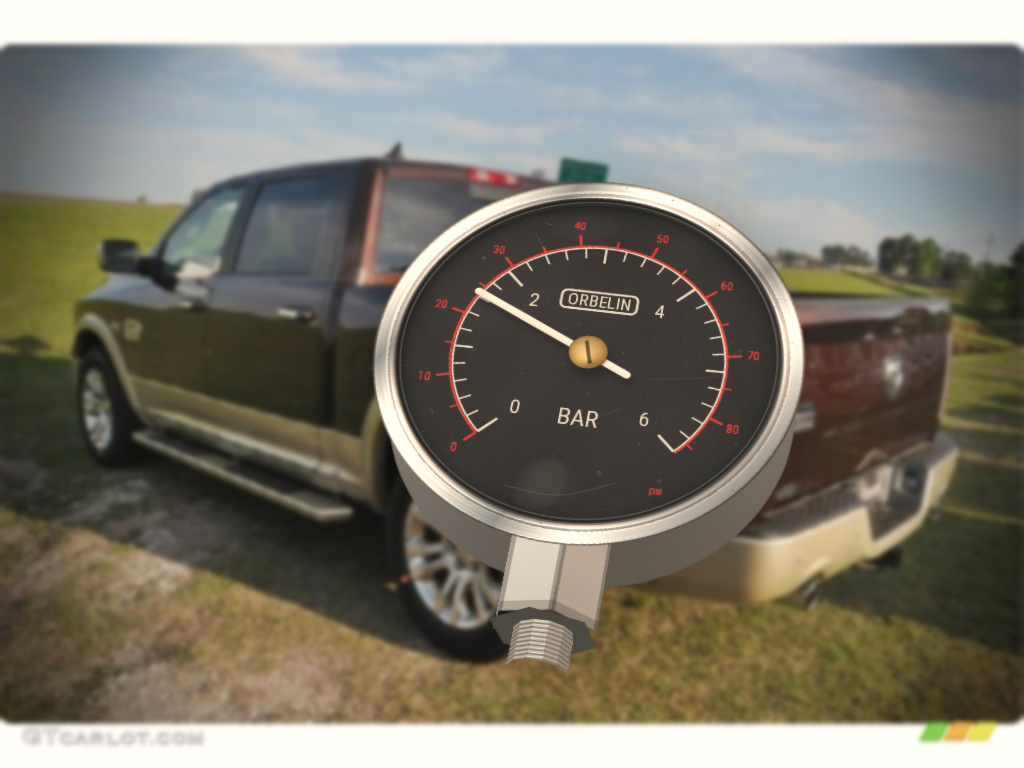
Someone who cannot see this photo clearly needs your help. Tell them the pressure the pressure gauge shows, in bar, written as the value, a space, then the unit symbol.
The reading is 1.6 bar
